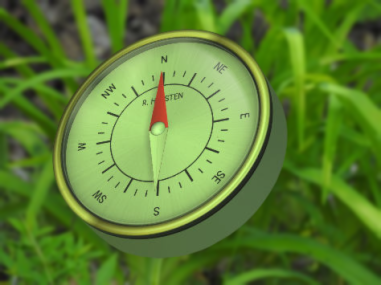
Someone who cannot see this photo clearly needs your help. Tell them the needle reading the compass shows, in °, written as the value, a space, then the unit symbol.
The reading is 0 °
